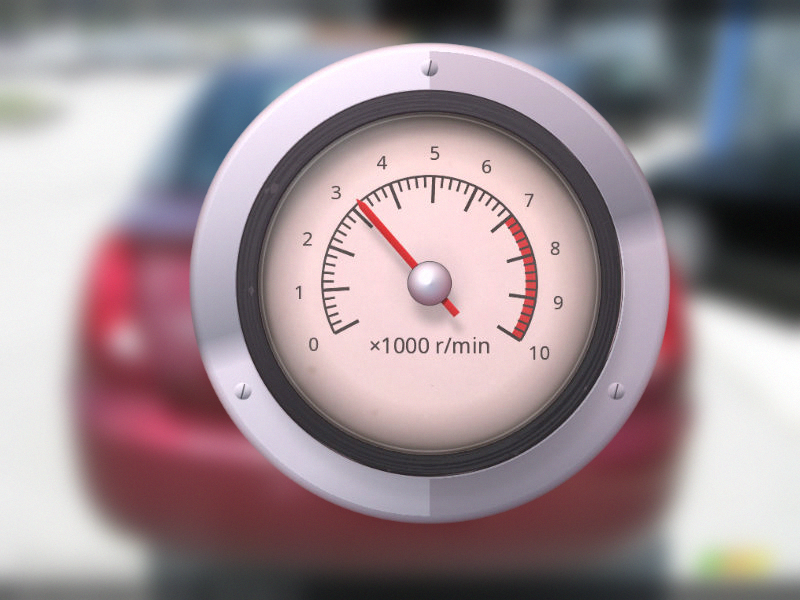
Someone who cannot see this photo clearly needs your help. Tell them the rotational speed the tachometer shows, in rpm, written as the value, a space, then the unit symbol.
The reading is 3200 rpm
